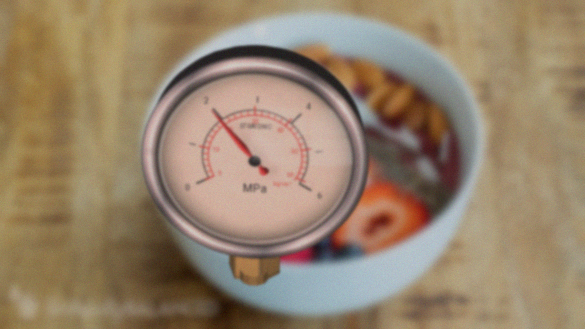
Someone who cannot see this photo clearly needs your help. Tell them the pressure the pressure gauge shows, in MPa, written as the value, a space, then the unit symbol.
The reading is 2 MPa
